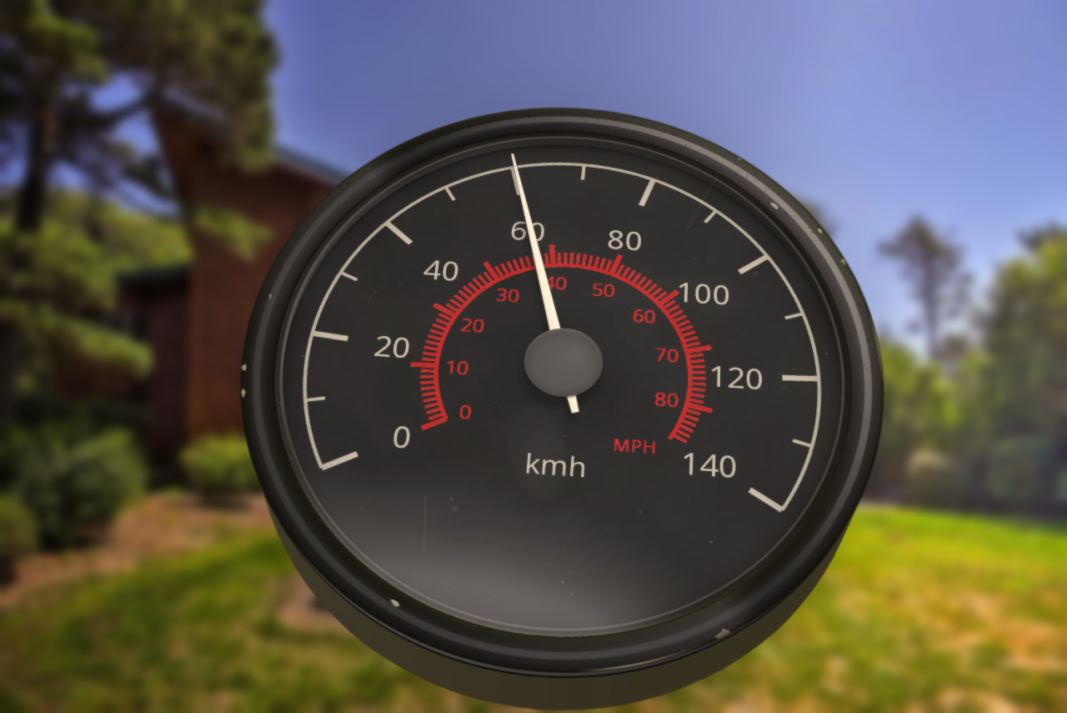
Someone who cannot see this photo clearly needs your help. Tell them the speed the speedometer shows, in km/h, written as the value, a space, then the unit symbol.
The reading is 60 km/h
